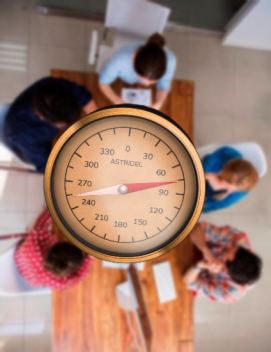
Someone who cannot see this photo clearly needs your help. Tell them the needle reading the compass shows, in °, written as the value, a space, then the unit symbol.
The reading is 75 °
